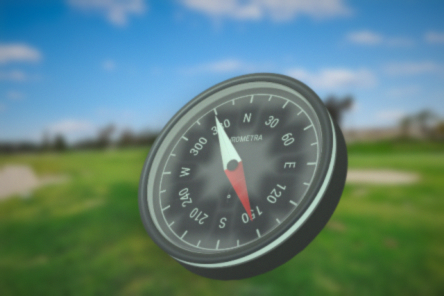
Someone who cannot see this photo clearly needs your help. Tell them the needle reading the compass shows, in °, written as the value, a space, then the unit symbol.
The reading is 150 °
